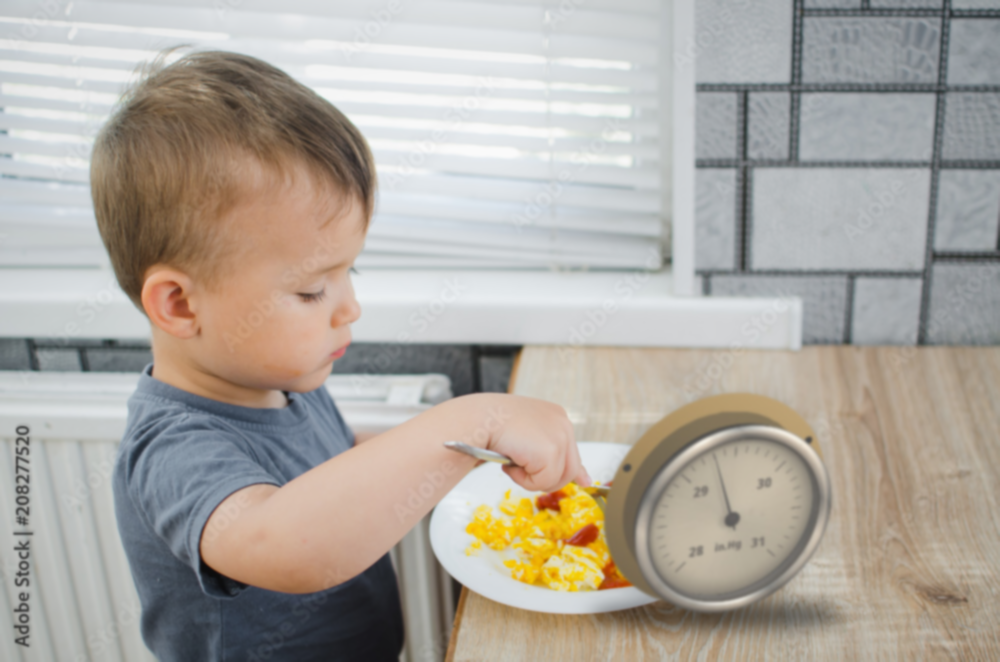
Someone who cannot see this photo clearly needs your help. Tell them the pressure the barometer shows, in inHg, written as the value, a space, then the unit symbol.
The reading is 29.3 inHg
